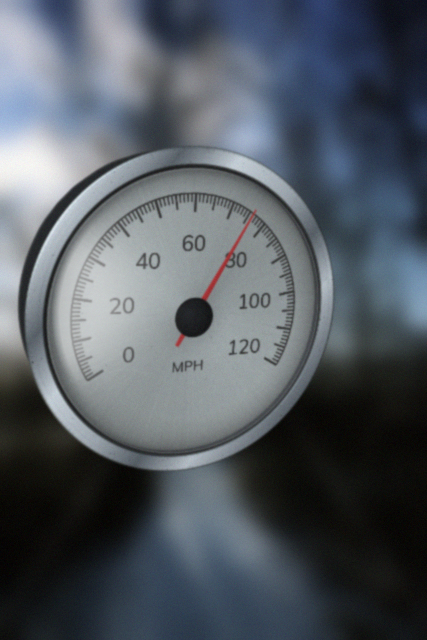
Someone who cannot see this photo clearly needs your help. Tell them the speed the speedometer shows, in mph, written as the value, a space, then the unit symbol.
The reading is 75 mph
